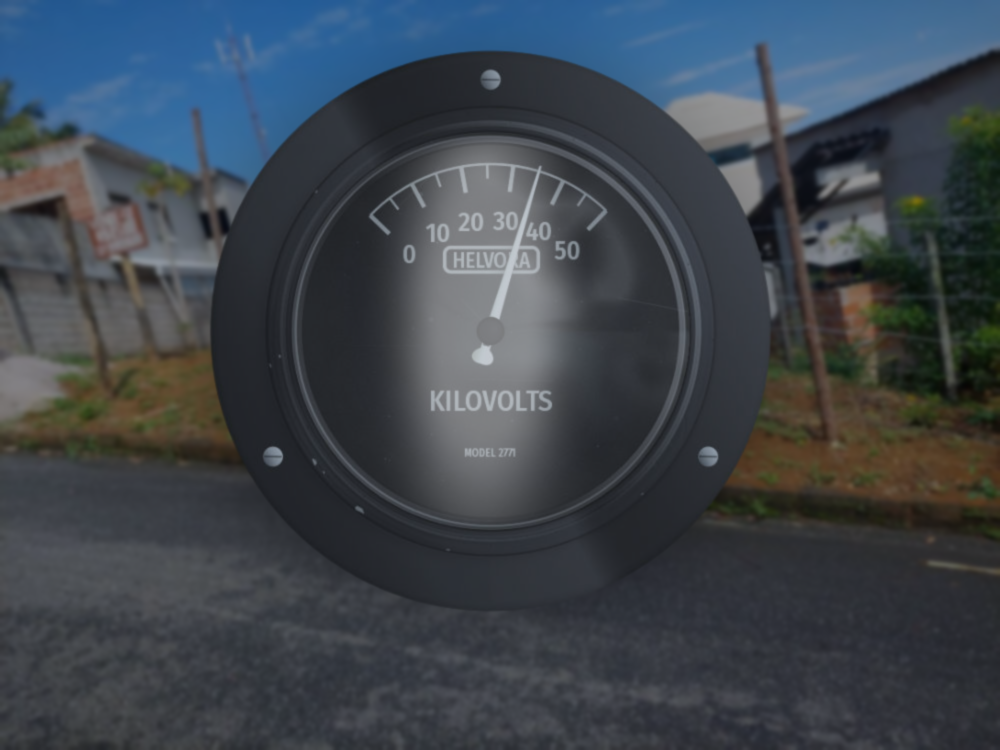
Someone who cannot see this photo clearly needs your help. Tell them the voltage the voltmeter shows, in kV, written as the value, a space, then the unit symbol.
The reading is 35 kV
